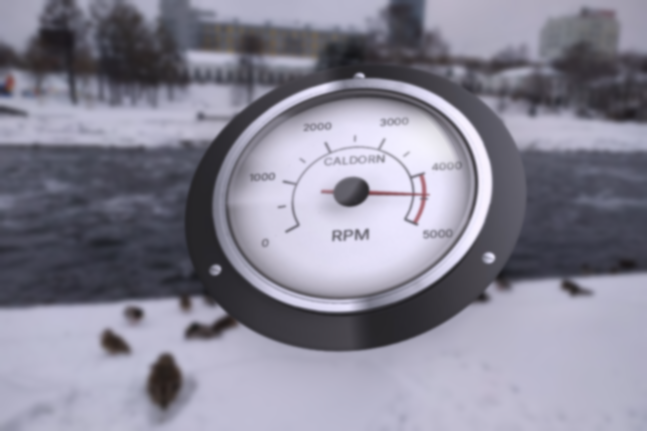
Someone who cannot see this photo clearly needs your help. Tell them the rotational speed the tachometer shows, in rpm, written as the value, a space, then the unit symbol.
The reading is 4500 rpm
